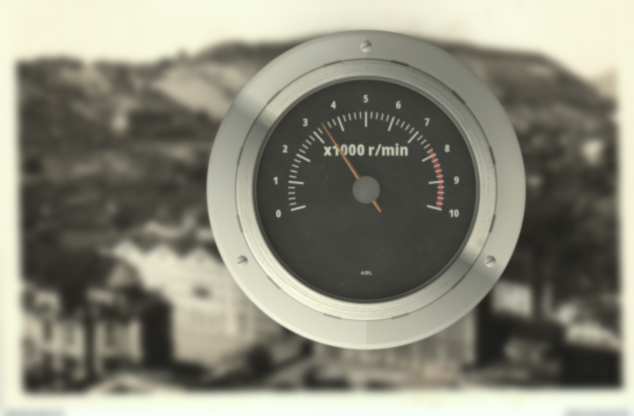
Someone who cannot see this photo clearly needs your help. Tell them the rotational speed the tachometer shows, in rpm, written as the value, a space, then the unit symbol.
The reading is 3400 rpm
